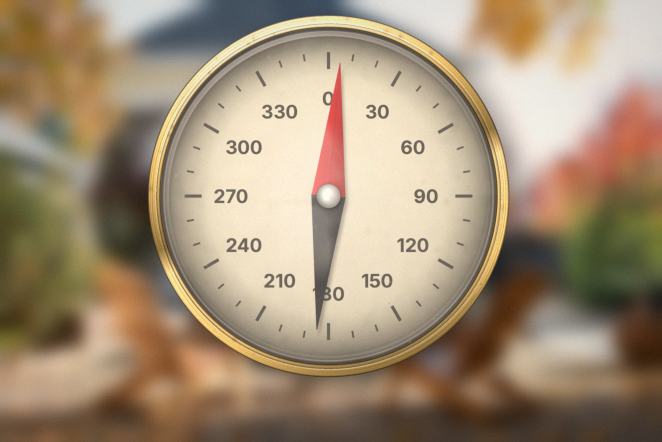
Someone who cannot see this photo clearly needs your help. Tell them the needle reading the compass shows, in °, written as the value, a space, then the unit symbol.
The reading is 5 °
